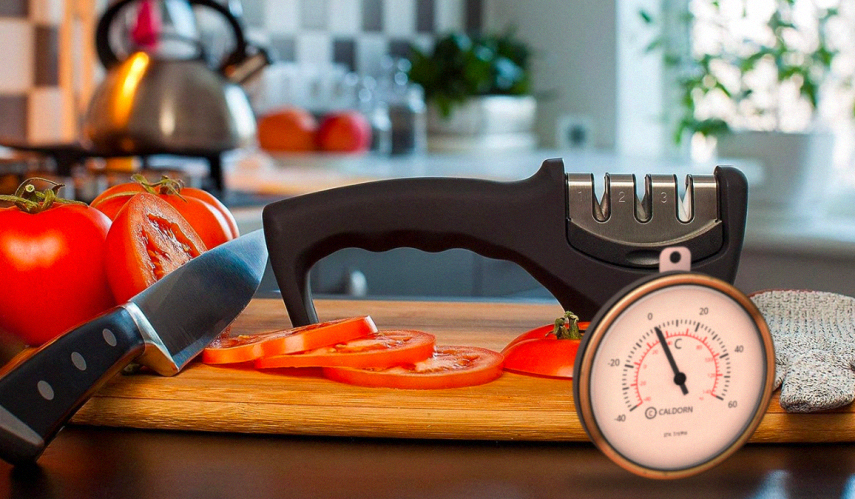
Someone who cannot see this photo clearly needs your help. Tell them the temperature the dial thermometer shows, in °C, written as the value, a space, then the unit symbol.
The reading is 0 °C
